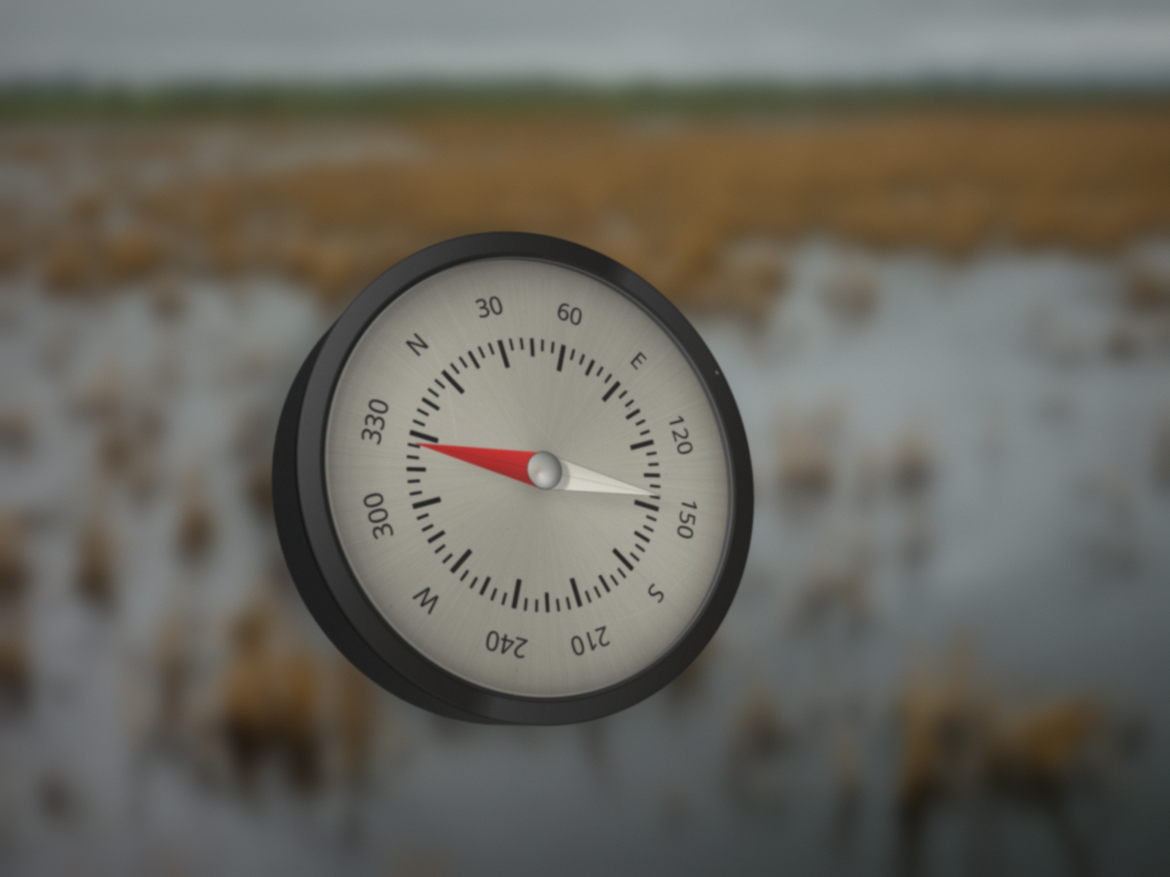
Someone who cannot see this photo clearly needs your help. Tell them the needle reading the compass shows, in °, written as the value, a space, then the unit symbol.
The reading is 325 °
